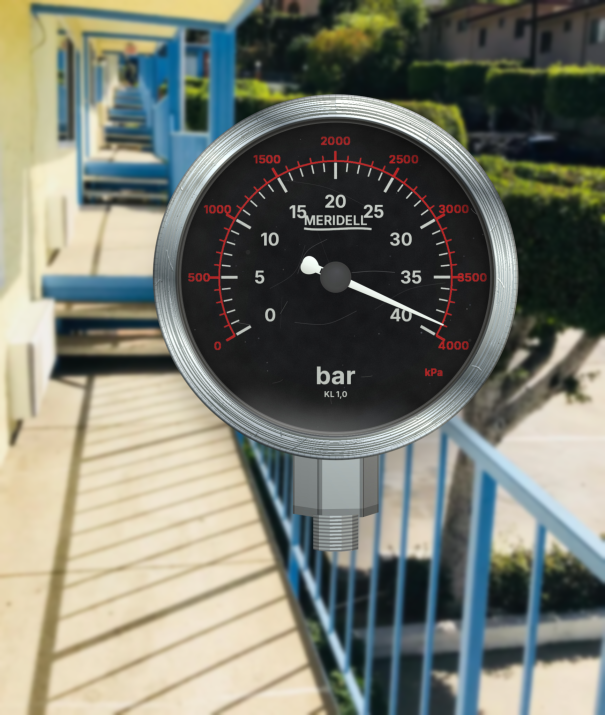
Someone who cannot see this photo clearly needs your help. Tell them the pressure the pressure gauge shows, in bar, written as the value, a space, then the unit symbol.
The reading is 39 bar
